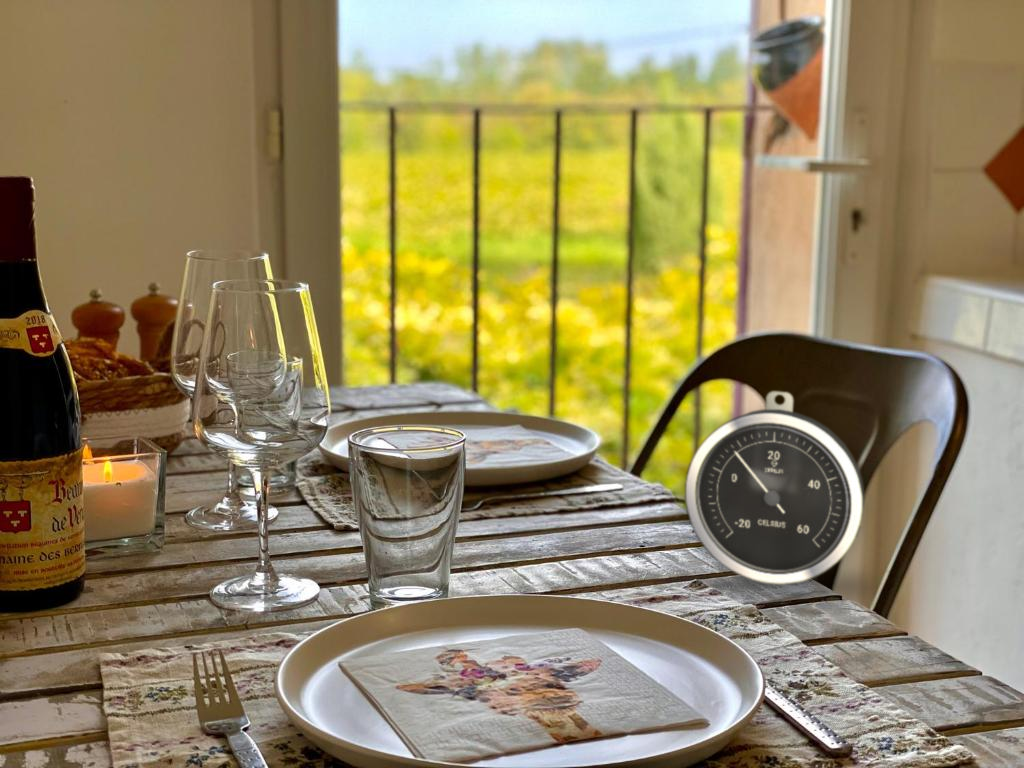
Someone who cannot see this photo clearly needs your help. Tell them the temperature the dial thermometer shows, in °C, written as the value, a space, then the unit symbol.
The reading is 8 °C
